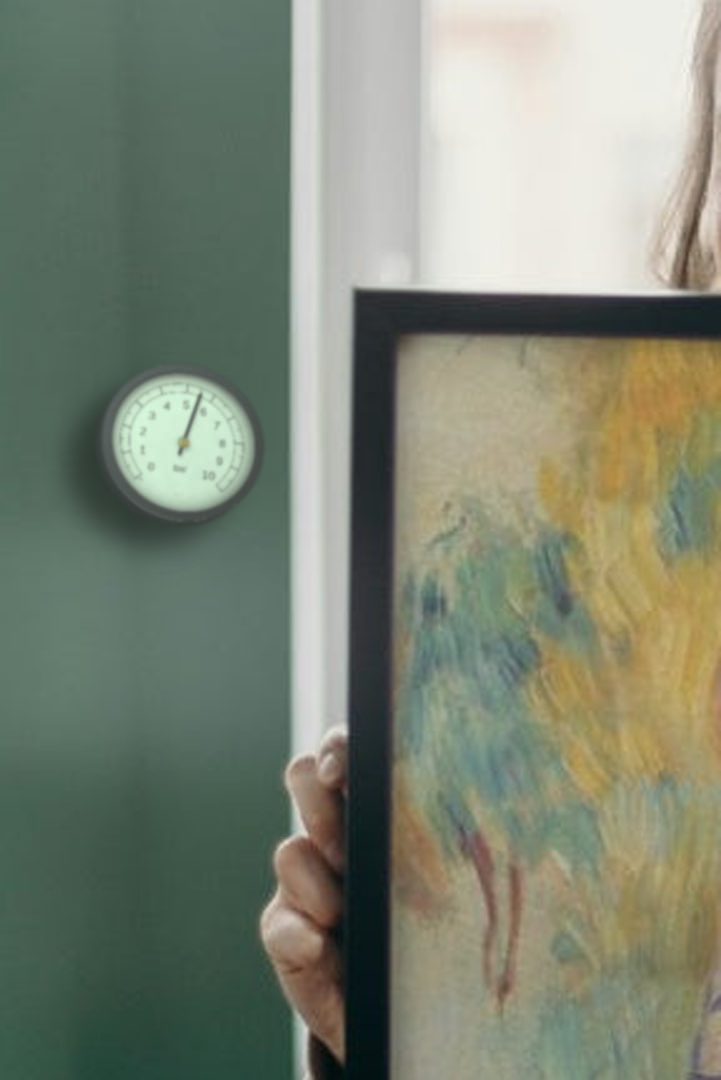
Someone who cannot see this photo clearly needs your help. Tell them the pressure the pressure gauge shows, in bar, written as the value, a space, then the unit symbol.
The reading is 5.5 bar
